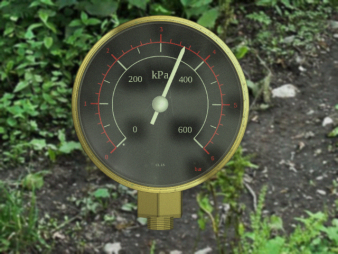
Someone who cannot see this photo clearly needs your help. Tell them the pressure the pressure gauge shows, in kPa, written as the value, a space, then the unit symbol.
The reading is 350 kPa
